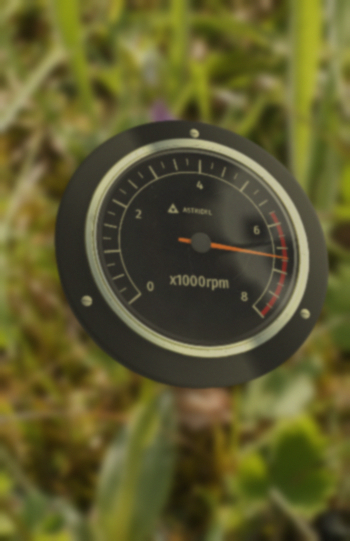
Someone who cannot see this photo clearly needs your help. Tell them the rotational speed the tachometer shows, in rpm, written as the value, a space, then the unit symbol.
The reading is 6750 rpm
